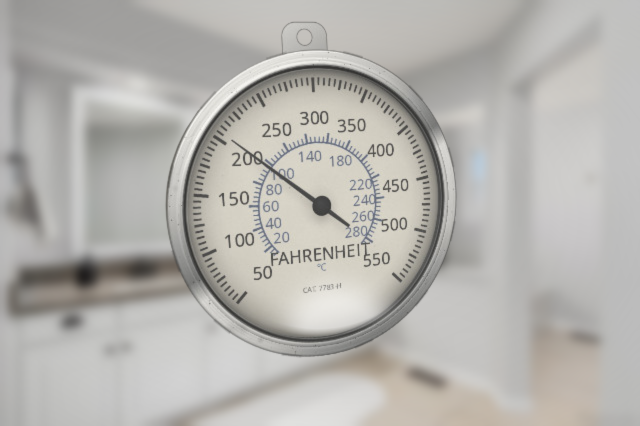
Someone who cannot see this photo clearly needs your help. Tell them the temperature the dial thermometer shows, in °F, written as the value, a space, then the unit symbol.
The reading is 205 °F
